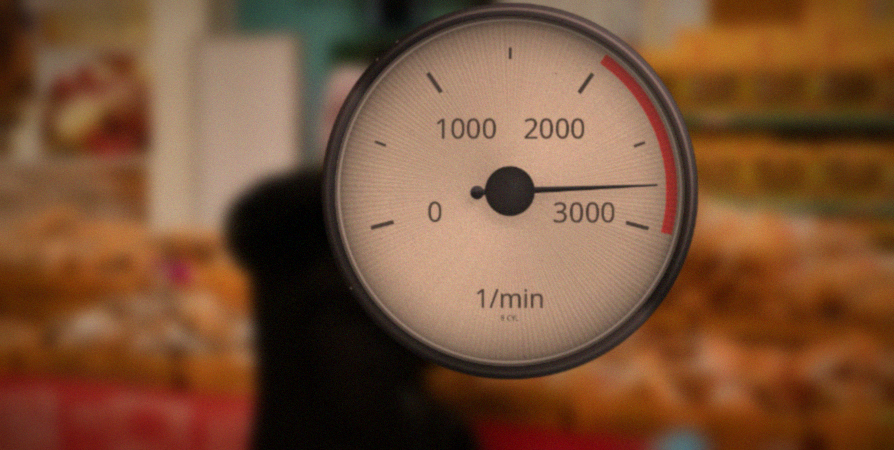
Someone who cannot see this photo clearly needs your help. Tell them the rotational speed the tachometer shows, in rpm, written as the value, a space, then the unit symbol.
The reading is 2750 rpm
